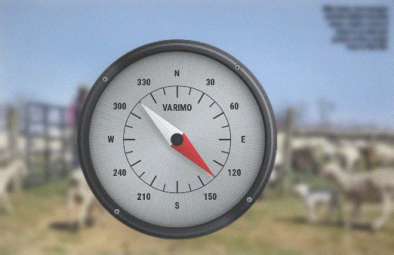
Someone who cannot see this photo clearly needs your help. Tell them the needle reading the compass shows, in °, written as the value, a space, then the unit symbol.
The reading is 135 °
